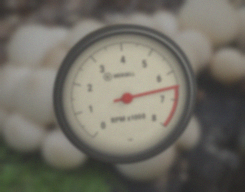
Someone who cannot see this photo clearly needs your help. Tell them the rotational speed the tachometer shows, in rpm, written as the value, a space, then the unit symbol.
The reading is 6500 rpm
